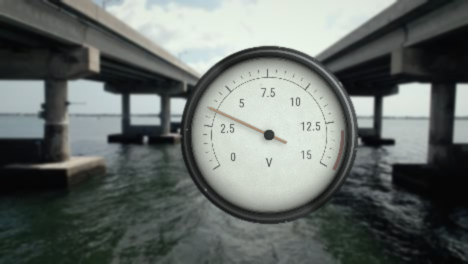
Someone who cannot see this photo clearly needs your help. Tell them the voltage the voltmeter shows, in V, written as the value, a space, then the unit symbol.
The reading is 3.5 V
